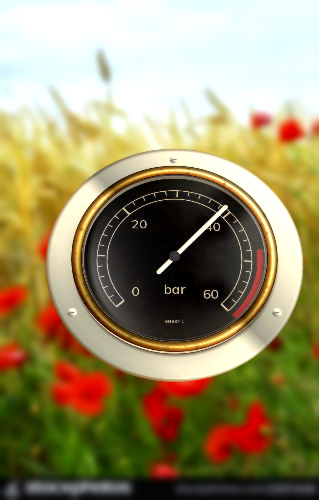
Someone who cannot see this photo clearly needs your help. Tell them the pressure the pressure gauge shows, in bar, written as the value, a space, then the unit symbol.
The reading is 39 bar
